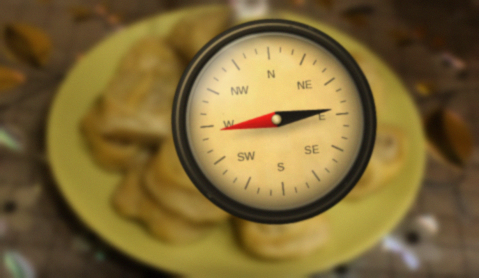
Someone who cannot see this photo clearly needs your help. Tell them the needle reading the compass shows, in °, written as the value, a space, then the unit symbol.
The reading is 265 °
